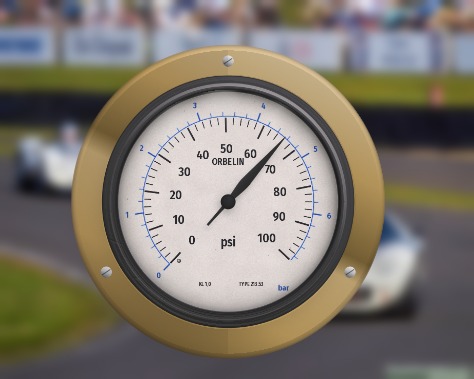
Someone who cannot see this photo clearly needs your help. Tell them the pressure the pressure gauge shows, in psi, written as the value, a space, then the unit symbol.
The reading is 66 psi
